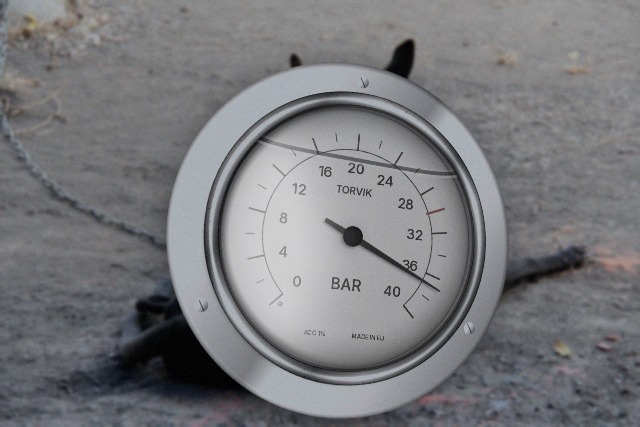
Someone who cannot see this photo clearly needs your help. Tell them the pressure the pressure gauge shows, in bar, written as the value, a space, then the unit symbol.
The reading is 37 bar
